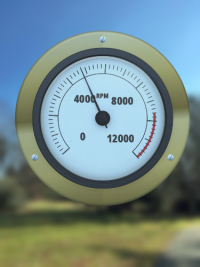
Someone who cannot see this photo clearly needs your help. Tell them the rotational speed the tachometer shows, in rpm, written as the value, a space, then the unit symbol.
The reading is 4800 rpm
